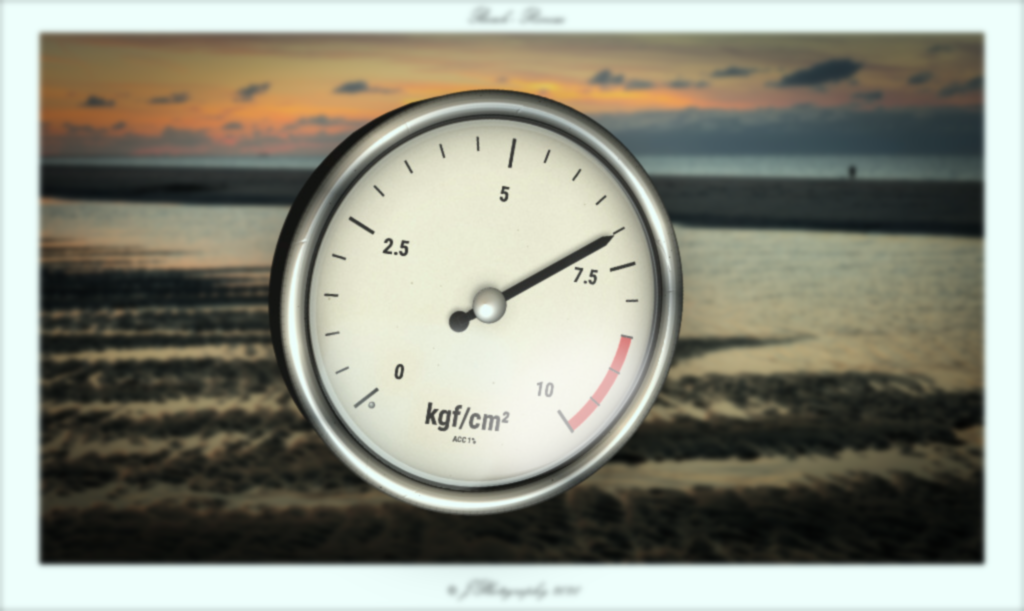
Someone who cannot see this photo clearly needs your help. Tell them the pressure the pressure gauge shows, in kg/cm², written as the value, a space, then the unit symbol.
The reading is 7 kg/cm²
